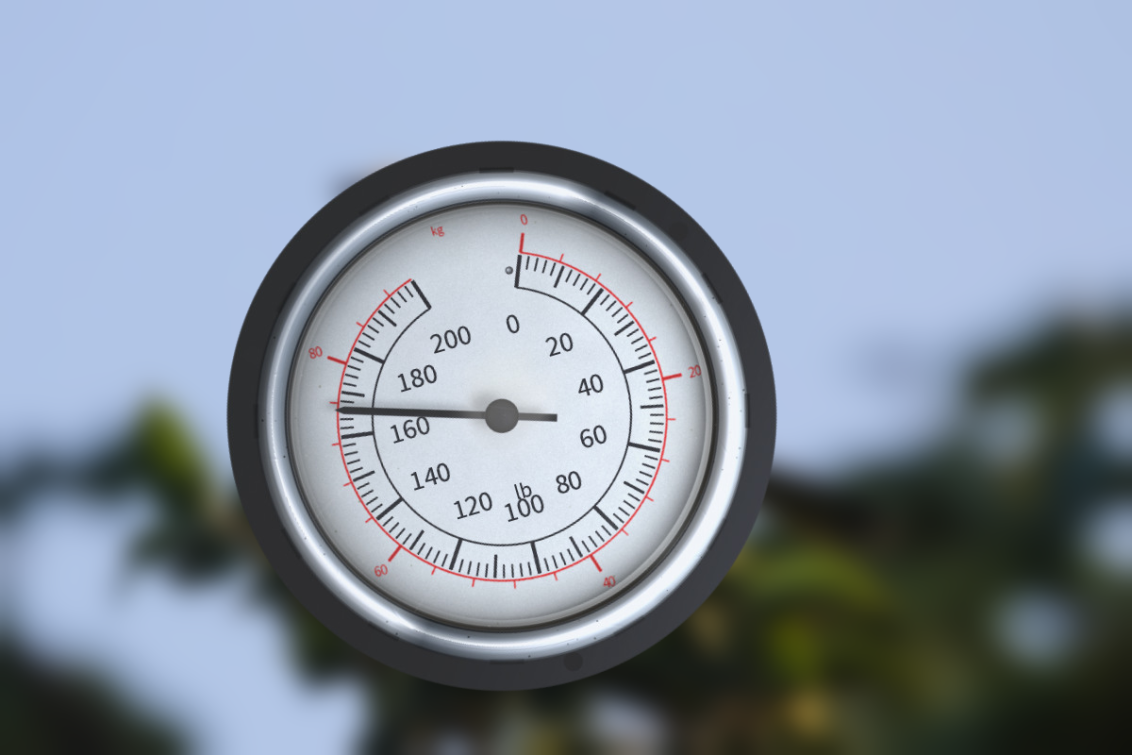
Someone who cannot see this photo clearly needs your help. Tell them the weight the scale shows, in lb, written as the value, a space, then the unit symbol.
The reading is 166 lb
